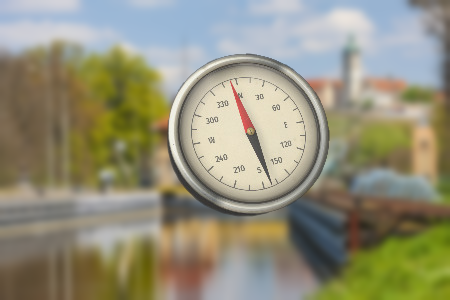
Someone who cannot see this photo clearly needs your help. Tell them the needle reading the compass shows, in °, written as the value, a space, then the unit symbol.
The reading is 352.5 °
